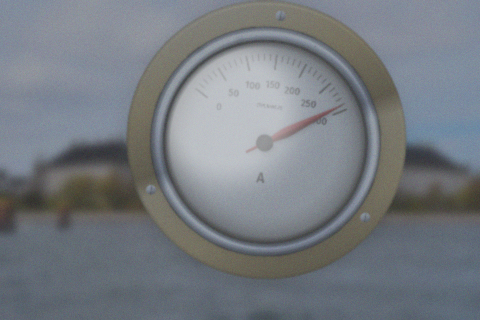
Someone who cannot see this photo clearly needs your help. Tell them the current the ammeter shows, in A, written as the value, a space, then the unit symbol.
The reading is 290 A
